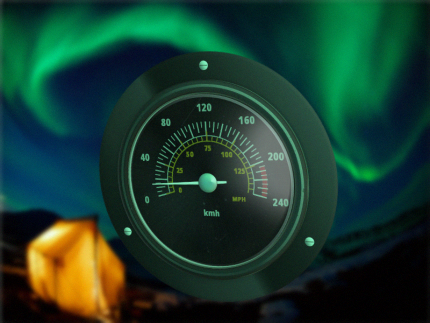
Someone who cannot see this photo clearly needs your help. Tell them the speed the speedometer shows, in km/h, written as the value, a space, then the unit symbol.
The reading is 15 km/h
